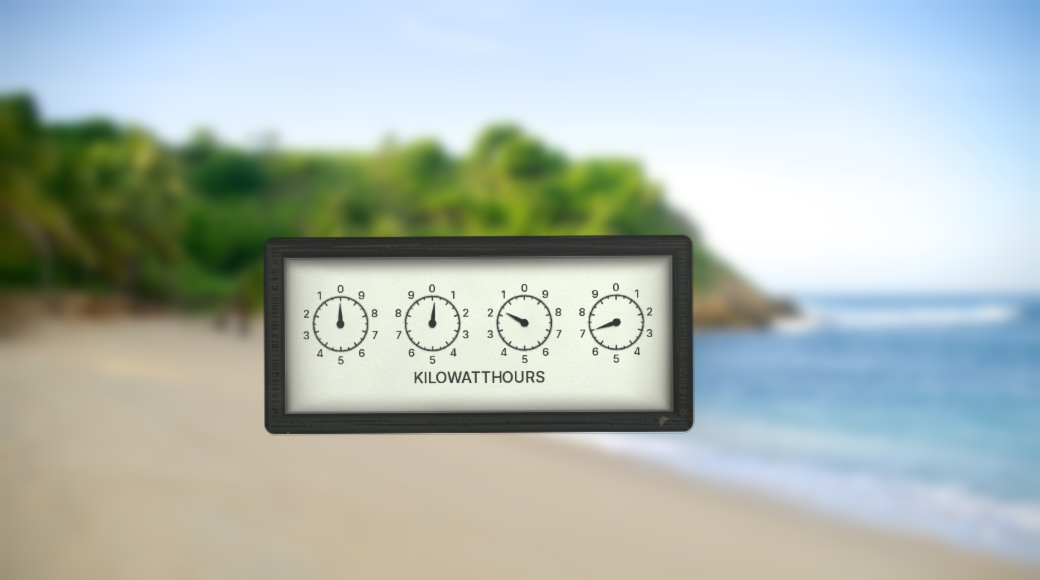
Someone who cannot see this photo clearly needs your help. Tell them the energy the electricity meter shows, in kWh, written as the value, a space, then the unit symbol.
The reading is 17 kWh
